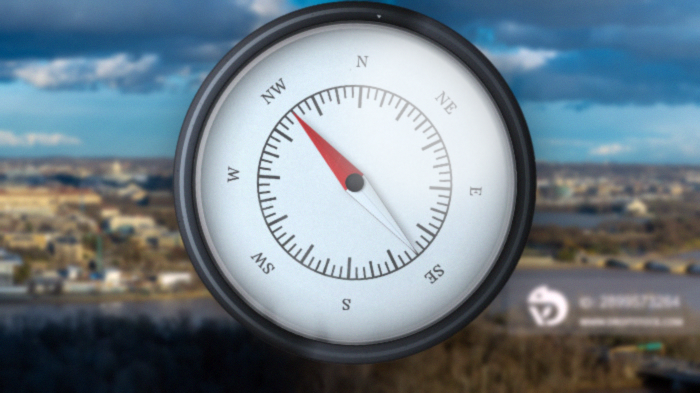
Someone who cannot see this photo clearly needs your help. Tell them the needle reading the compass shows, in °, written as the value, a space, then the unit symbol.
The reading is 315 °
